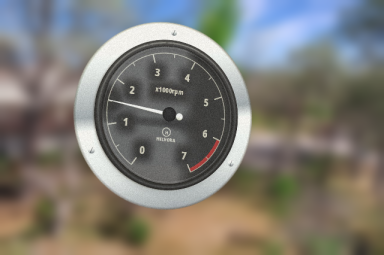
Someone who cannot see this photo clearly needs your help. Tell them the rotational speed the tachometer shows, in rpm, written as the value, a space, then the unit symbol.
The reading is 1500 rpm
